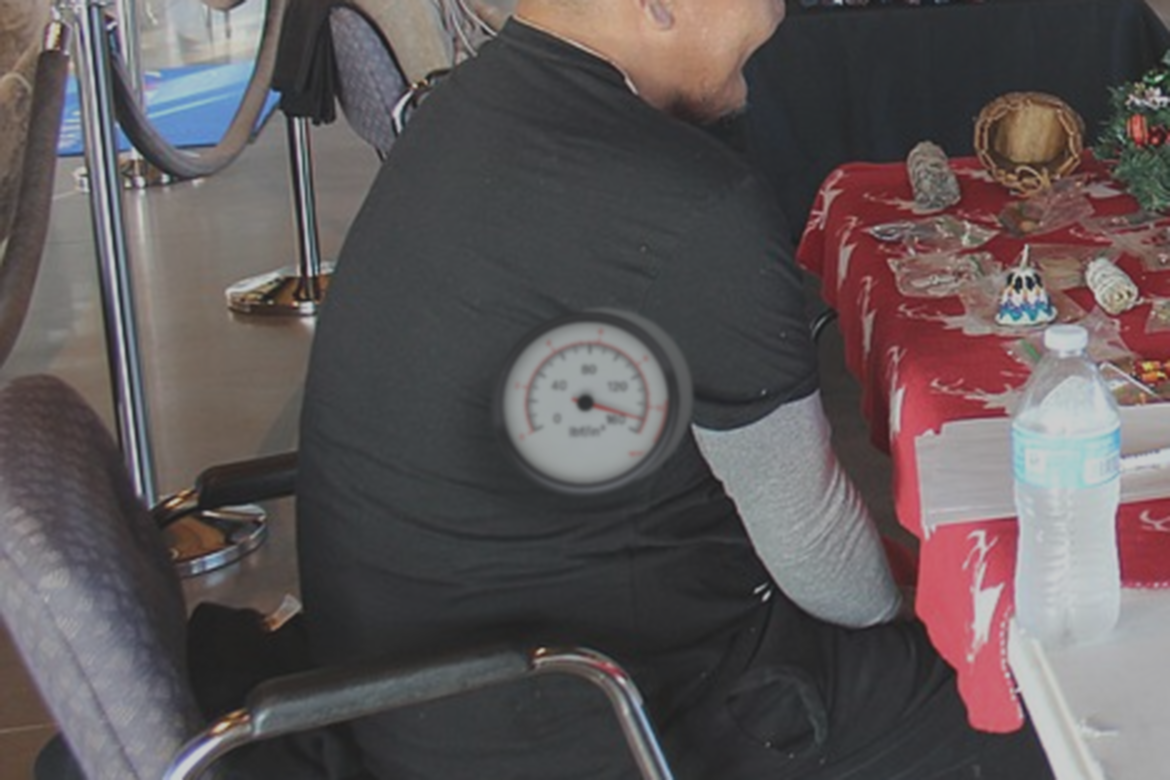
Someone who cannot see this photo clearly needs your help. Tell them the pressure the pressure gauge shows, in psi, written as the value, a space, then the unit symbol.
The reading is 150 psi
